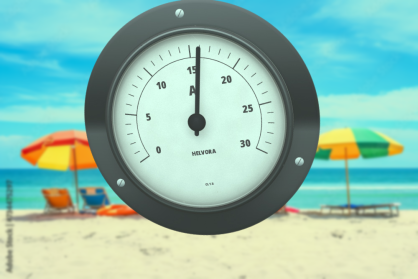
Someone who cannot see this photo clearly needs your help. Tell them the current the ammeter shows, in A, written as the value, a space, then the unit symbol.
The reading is 16 A
